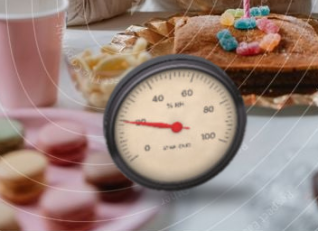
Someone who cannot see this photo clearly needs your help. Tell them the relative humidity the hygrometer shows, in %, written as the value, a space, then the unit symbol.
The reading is 20 %
